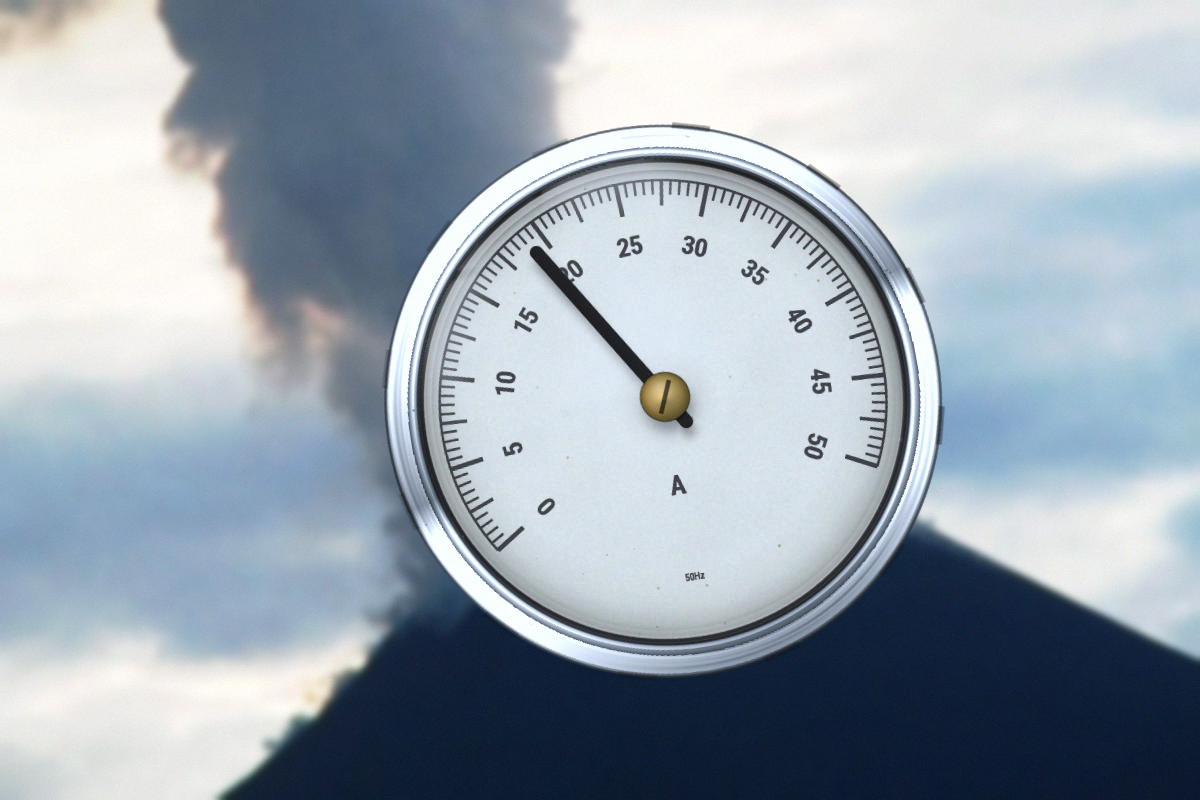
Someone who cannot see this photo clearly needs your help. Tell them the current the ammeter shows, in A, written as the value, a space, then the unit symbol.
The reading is 19 A
